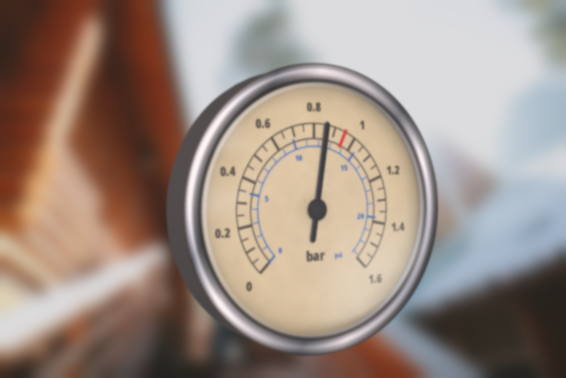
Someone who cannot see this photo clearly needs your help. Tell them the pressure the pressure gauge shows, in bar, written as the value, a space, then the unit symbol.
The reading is 0.85 bar
